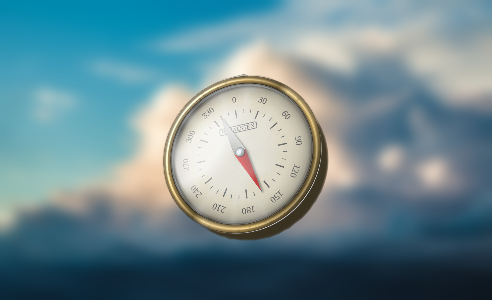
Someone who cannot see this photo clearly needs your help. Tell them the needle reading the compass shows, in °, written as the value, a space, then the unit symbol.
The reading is 160 °
